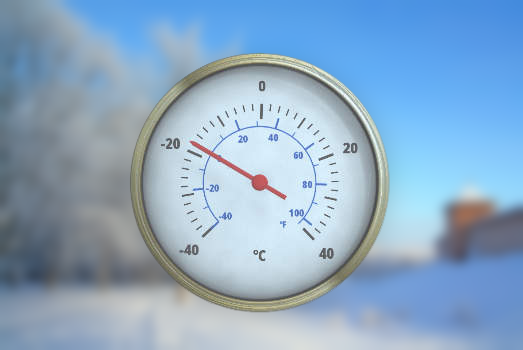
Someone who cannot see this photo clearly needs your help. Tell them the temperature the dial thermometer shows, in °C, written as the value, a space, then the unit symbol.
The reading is -18 °C
